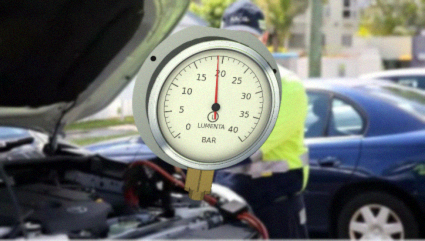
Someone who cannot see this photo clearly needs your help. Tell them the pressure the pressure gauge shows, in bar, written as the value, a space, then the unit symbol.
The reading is 19 bar
